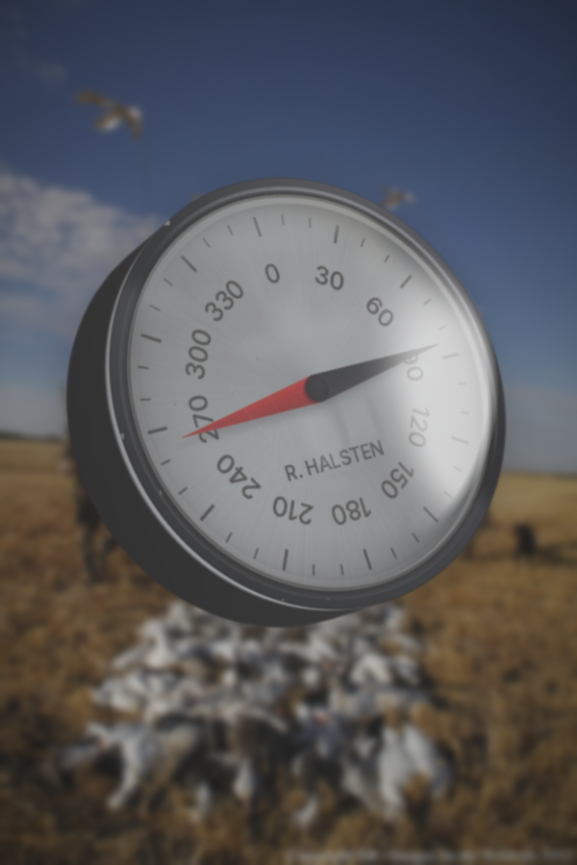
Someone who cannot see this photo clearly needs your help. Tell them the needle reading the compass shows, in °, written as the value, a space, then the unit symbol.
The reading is 265 °
